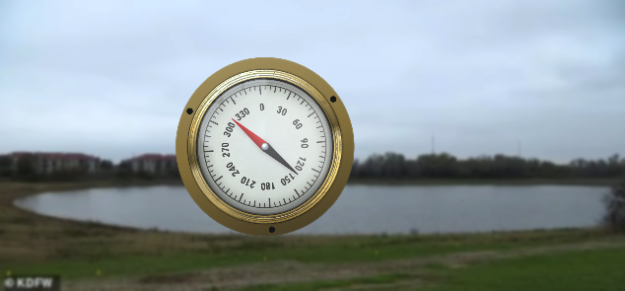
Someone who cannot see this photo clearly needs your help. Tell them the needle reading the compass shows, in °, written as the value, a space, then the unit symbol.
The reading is 315 °
